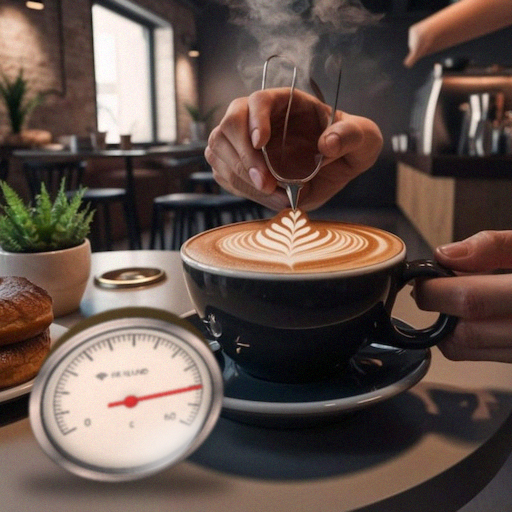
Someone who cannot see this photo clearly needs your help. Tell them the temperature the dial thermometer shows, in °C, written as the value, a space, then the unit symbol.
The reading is 50 °C
